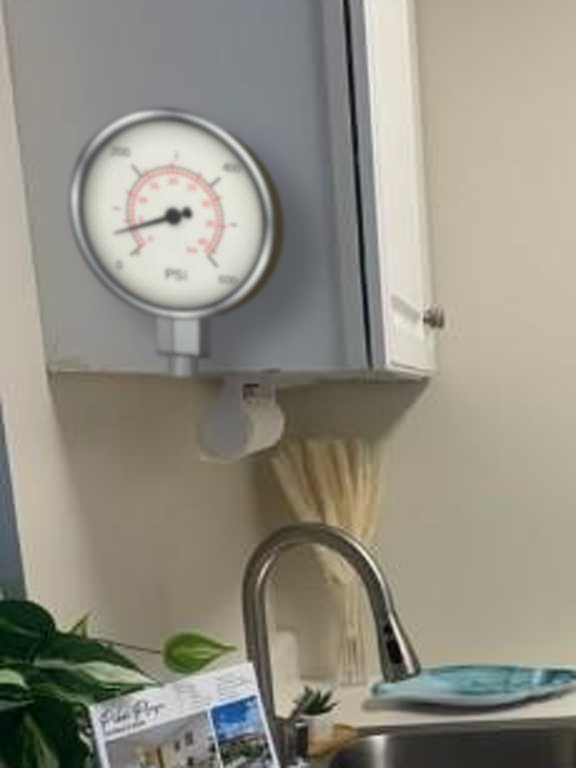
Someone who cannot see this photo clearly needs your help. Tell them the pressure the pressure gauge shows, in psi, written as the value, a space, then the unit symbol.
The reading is 50 psi
